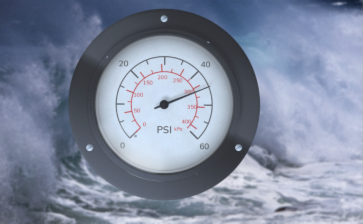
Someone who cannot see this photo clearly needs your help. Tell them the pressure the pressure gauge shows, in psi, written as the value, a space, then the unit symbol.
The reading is 45 psi
